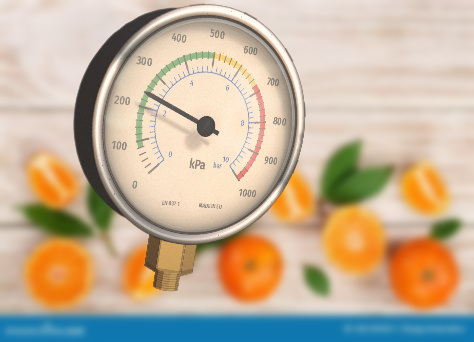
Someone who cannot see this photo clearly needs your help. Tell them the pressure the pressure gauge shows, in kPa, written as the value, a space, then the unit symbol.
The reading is 240 kPa
